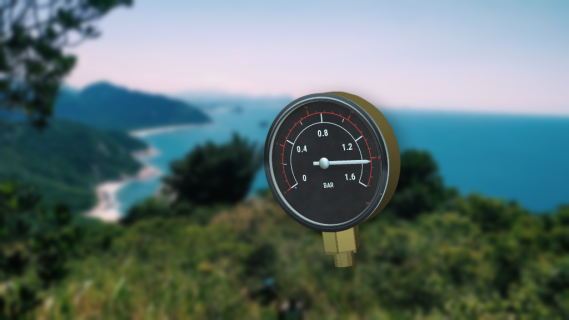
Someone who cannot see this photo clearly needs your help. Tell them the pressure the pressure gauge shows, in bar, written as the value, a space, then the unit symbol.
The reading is 1.4 bar
